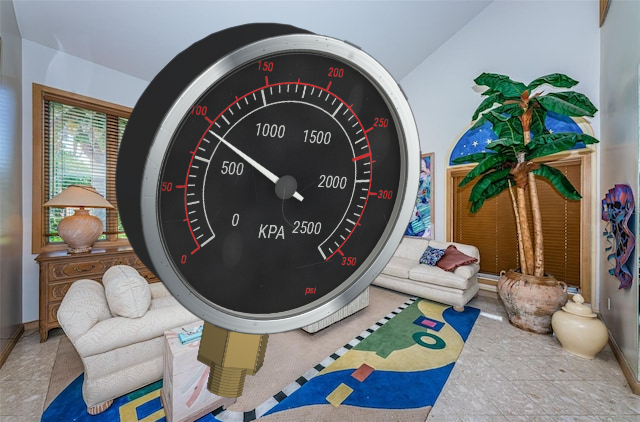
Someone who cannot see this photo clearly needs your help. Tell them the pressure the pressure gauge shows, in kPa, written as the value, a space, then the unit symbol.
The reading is 650 kPa
